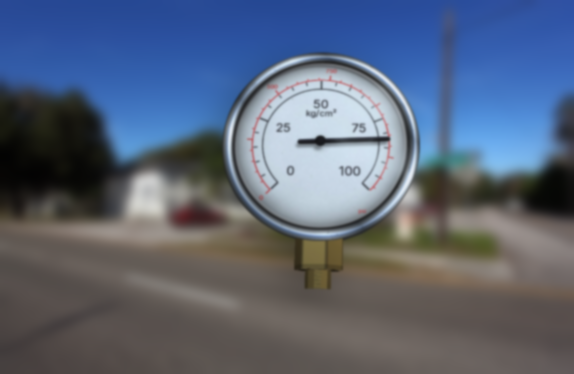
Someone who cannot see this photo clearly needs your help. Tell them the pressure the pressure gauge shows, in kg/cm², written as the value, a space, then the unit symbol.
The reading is 82.5 kg/cm²
